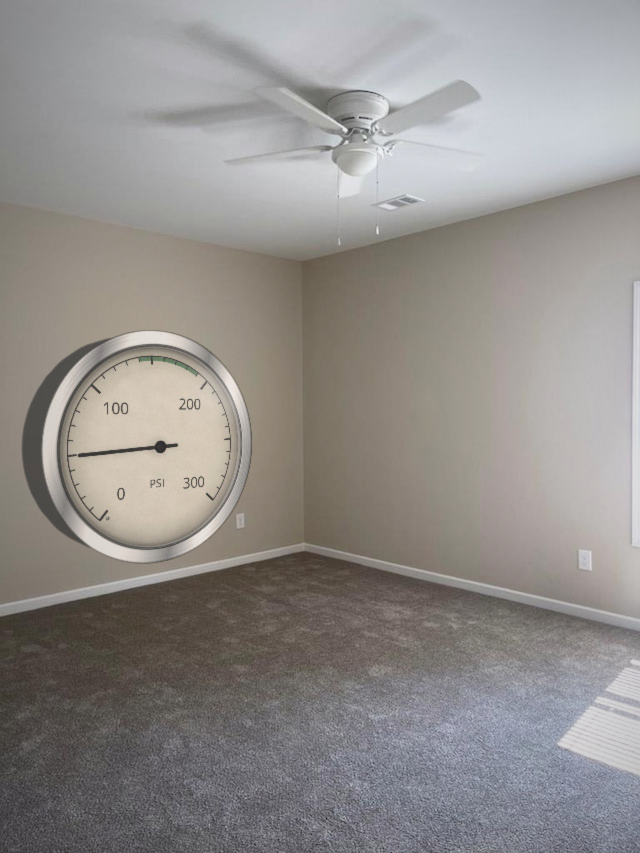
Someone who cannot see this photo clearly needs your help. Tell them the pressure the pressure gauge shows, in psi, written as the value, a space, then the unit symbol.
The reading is 50 psi
